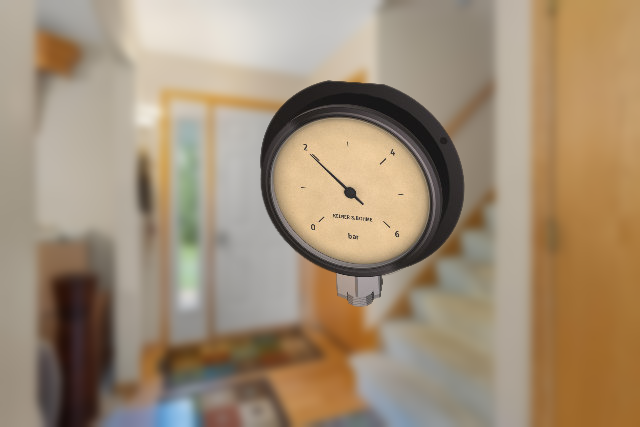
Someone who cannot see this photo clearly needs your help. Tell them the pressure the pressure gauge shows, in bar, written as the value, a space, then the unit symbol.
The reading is 2 bar
